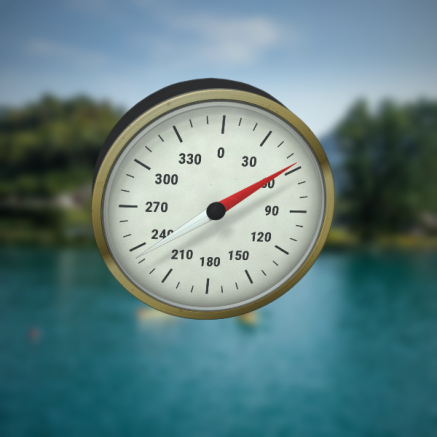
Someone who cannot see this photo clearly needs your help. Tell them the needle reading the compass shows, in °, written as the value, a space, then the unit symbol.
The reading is 55 °
